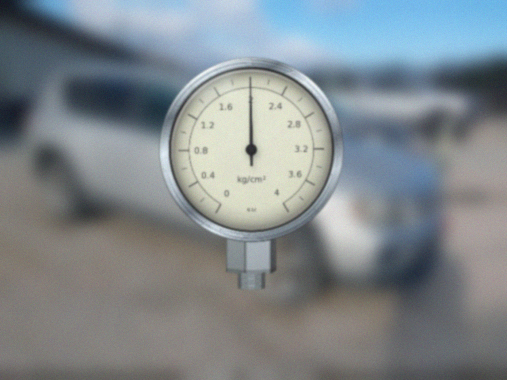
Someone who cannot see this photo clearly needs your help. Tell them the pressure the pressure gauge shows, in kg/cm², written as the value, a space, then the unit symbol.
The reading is 2 kg/cm²
